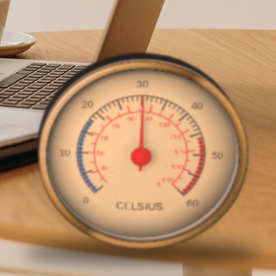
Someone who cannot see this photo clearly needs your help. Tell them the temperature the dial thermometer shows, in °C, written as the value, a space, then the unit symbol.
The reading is 30 °C
